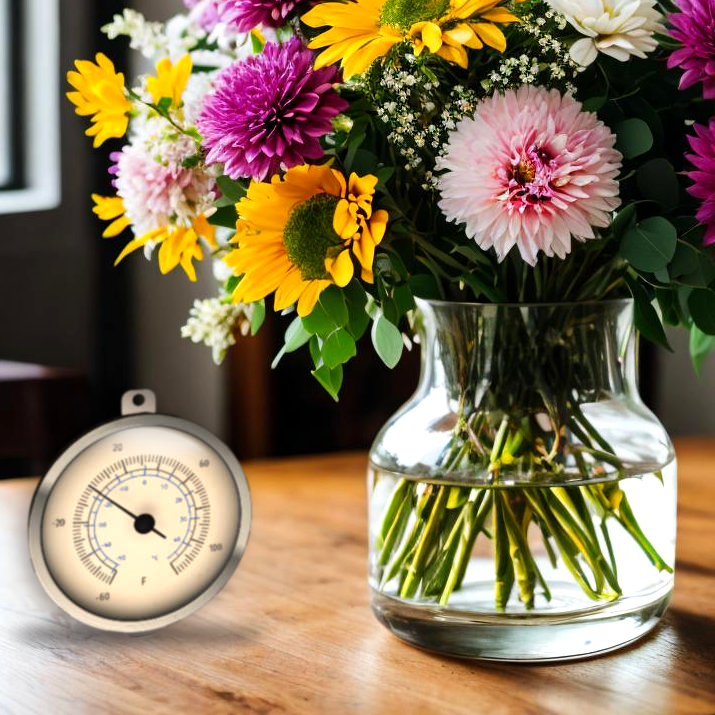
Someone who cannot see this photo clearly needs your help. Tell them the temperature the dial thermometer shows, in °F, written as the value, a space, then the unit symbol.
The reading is 0 °F
